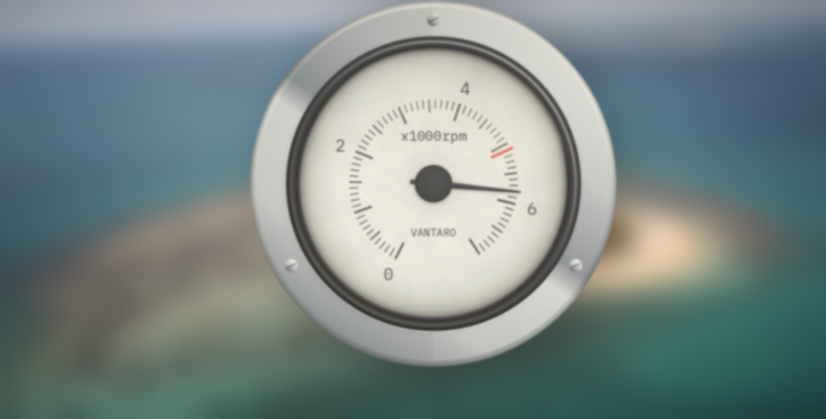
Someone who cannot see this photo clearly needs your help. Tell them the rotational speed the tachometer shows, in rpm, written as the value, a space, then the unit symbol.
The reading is 5800 rpm
